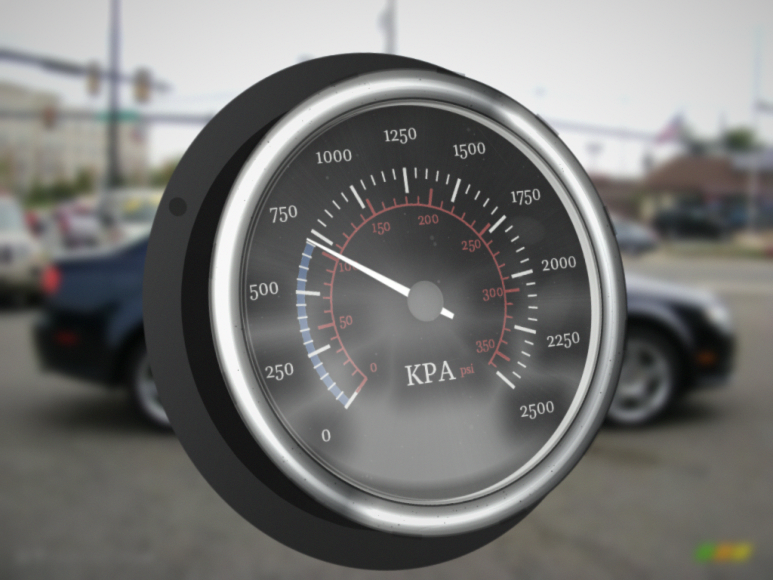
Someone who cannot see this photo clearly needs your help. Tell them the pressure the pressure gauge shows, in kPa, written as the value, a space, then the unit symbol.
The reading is 700 kPa
